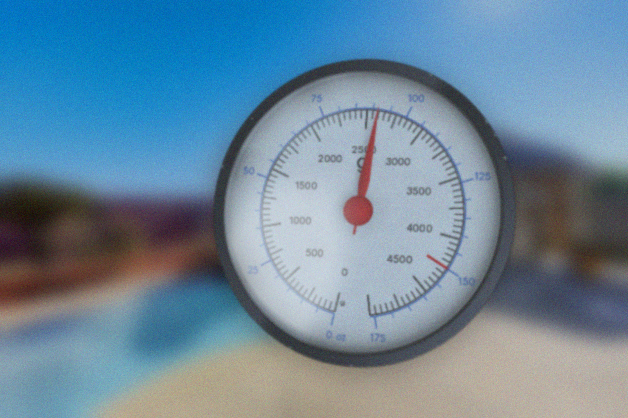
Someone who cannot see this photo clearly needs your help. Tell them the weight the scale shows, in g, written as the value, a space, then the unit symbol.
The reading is 2600 g
